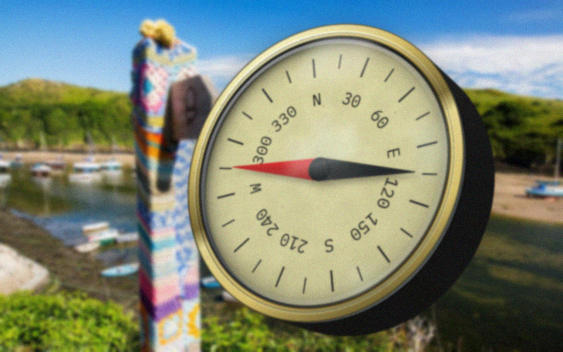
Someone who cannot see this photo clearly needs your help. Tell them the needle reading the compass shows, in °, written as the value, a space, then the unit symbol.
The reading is 285 °
